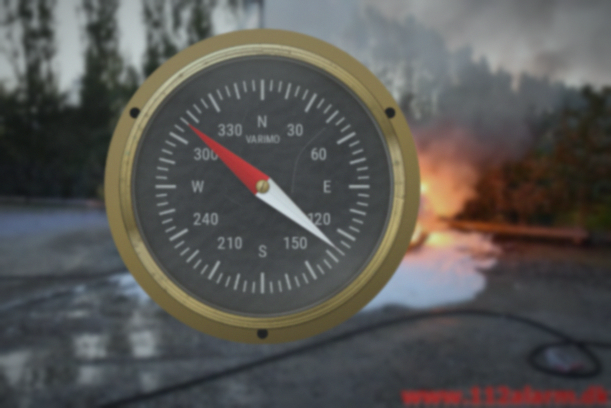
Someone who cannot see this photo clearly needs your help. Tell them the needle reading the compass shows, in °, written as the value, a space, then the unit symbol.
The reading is 310 °
